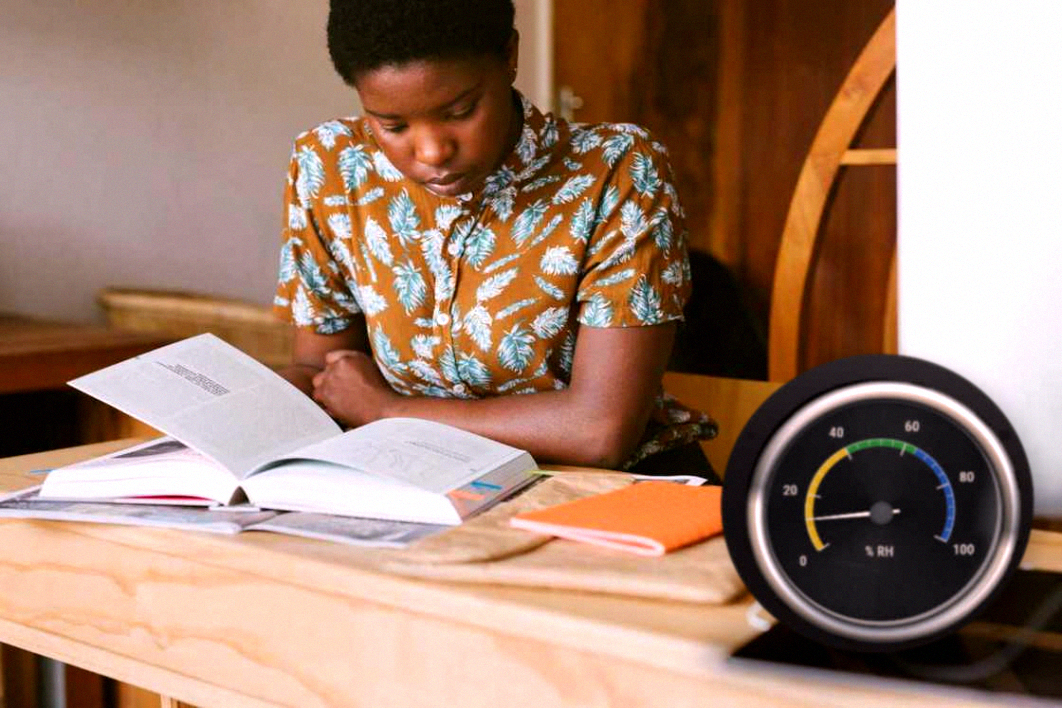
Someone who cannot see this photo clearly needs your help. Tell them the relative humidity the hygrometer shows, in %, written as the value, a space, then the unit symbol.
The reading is 12 %
